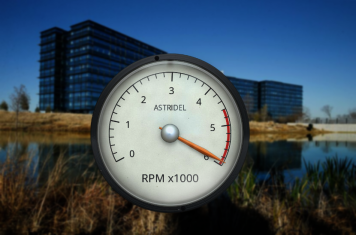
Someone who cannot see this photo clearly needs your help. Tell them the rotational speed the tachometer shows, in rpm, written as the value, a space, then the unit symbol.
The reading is 5900 rpm
